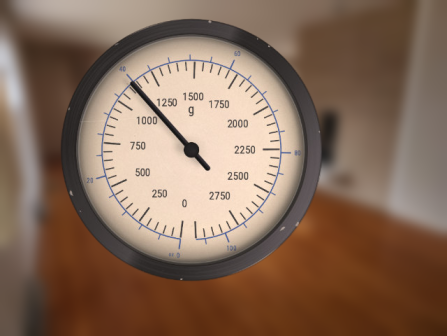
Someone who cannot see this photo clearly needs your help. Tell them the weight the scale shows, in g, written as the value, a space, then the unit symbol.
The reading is 1125 g
